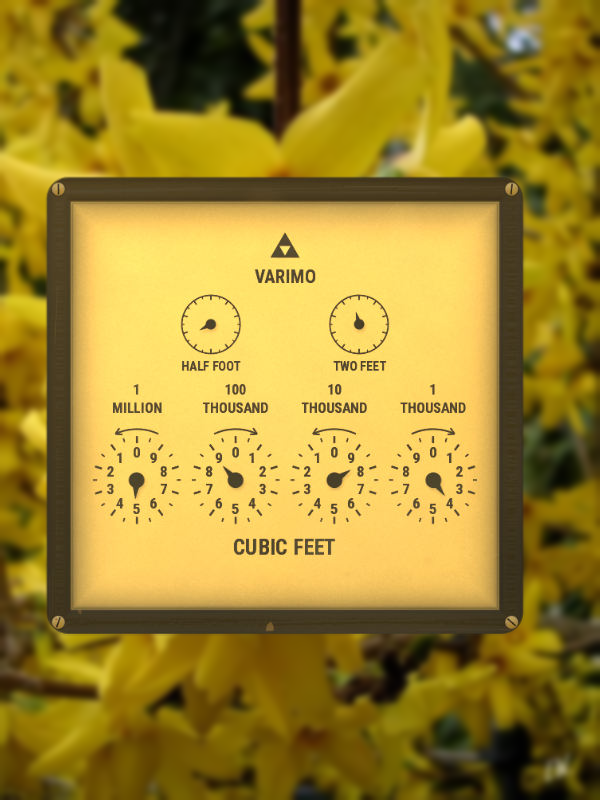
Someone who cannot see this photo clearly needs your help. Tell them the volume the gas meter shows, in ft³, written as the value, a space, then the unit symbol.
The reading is 488400 ft³
